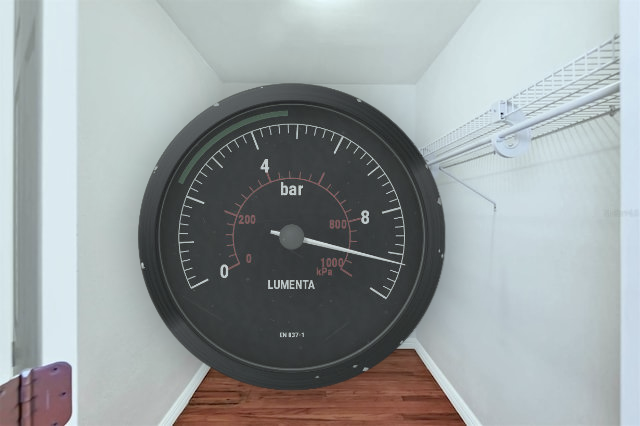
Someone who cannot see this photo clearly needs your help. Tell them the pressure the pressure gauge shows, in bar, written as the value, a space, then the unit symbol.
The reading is 9.2 bar
